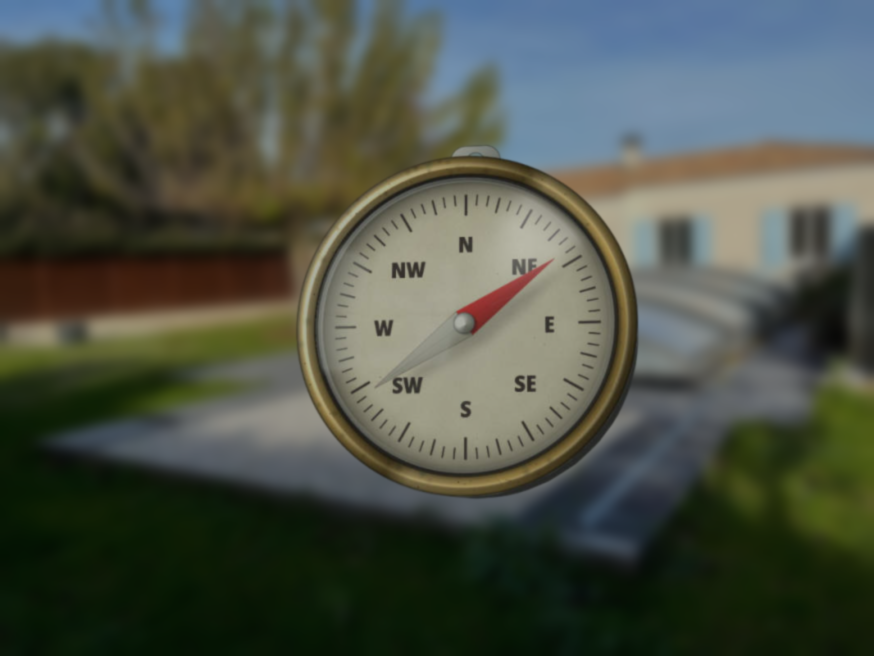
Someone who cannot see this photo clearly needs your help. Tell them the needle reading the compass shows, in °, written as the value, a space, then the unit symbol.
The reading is 55 °
